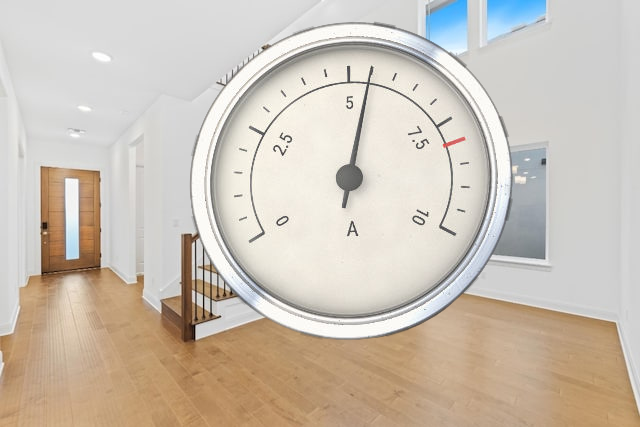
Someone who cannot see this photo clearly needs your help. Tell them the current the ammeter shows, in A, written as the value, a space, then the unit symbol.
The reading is 5.5 A
